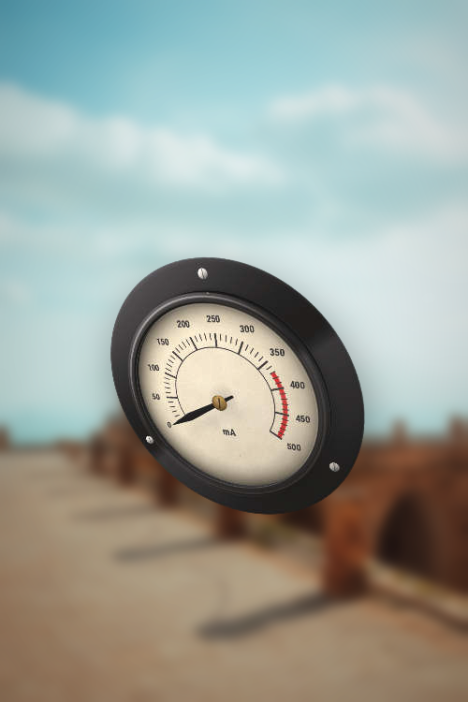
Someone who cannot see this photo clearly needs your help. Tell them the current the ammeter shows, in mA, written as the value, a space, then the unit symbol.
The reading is 0 mA
